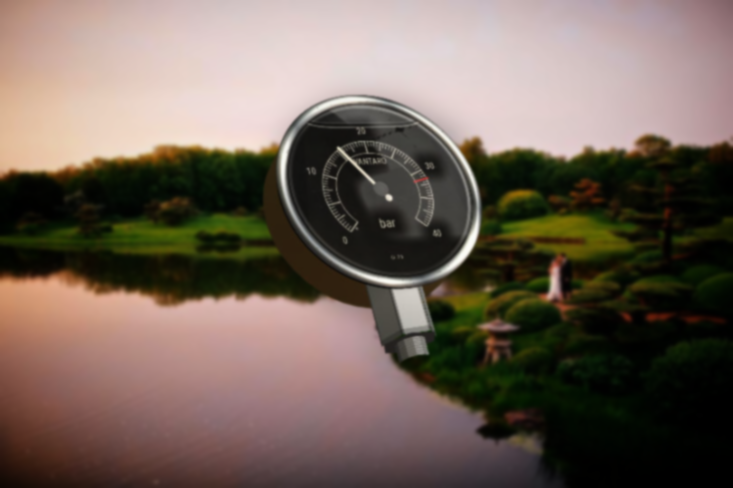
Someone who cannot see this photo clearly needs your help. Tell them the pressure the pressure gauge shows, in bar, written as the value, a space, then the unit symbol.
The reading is 15 bar
